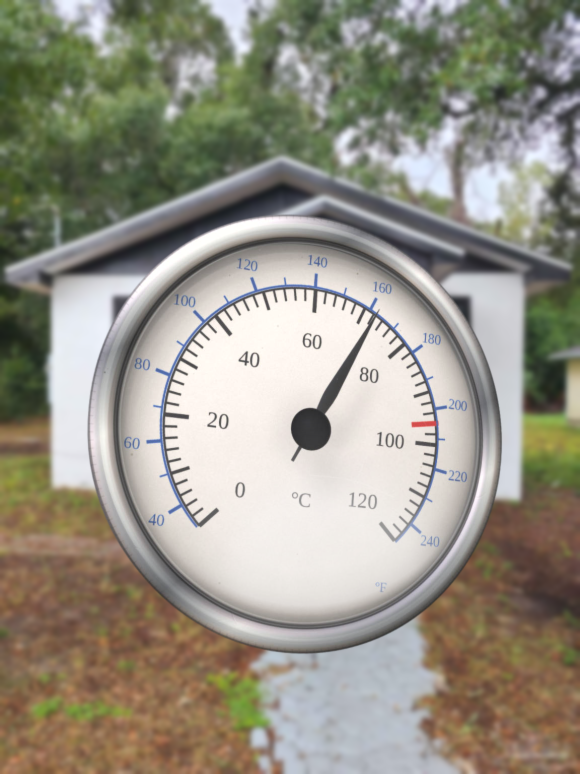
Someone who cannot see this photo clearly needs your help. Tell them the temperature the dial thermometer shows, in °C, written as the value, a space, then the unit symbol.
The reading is 72 °C
